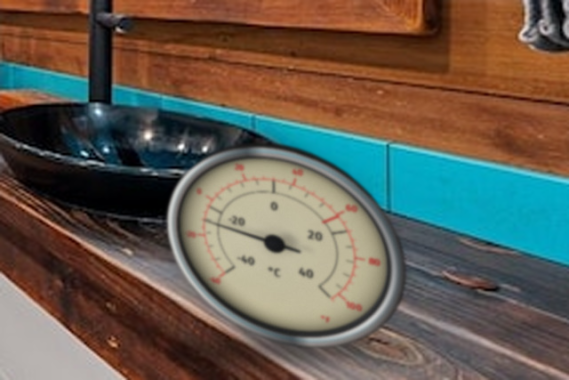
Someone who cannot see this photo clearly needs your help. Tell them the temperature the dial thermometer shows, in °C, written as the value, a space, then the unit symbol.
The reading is -24 °C
